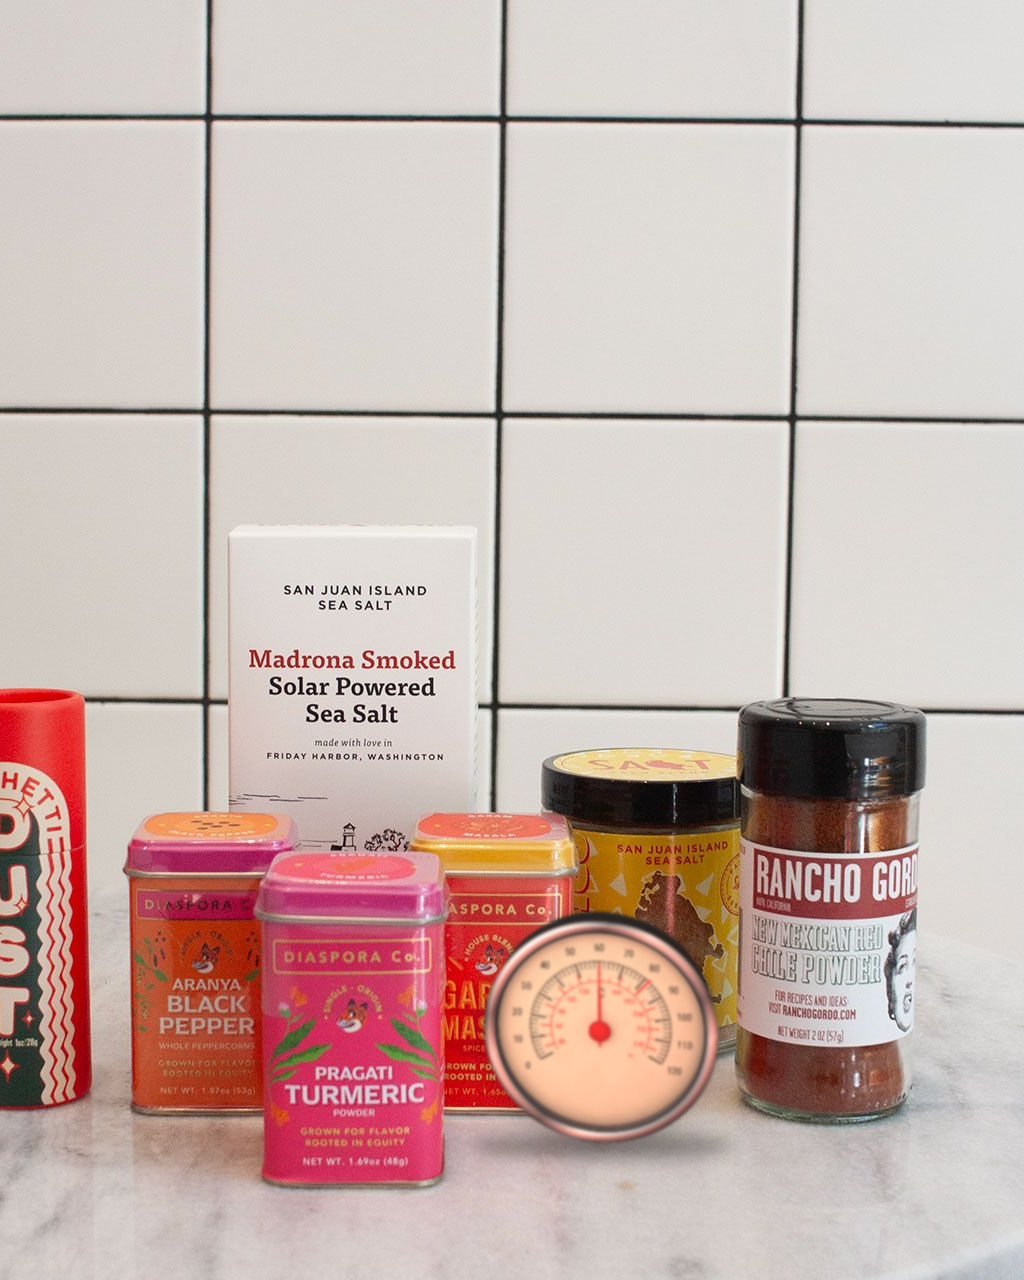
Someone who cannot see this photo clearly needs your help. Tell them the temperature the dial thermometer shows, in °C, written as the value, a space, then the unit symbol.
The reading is 60 °C
